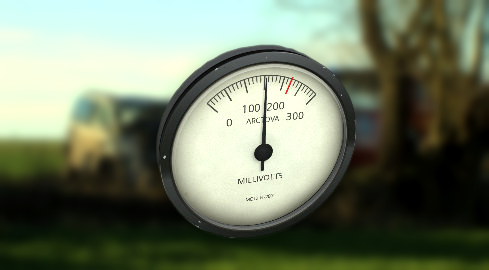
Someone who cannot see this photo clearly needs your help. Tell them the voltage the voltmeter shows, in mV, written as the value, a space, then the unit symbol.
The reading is 150 mV
